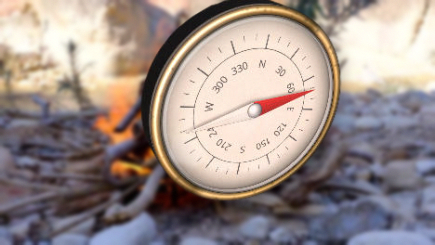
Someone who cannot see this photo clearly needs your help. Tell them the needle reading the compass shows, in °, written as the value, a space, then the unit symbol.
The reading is 70 °
